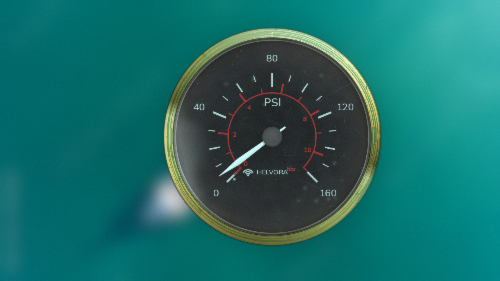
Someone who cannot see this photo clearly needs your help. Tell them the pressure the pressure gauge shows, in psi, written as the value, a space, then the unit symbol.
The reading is 5 psi
